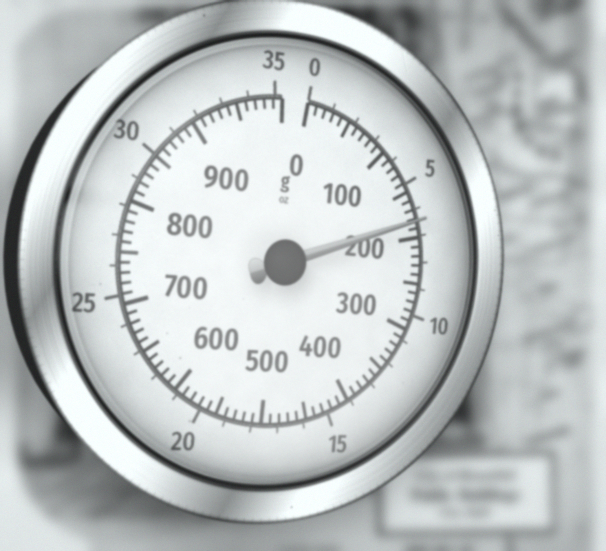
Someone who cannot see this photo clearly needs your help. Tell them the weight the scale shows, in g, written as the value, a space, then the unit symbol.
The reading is 180 g
